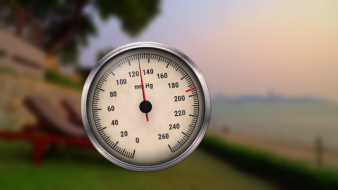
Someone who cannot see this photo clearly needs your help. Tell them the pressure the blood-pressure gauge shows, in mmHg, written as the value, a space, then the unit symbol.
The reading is 130 mmHg
